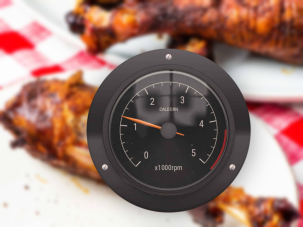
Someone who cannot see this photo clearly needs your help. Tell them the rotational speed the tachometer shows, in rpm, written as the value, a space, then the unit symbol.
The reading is 1200 rpm
